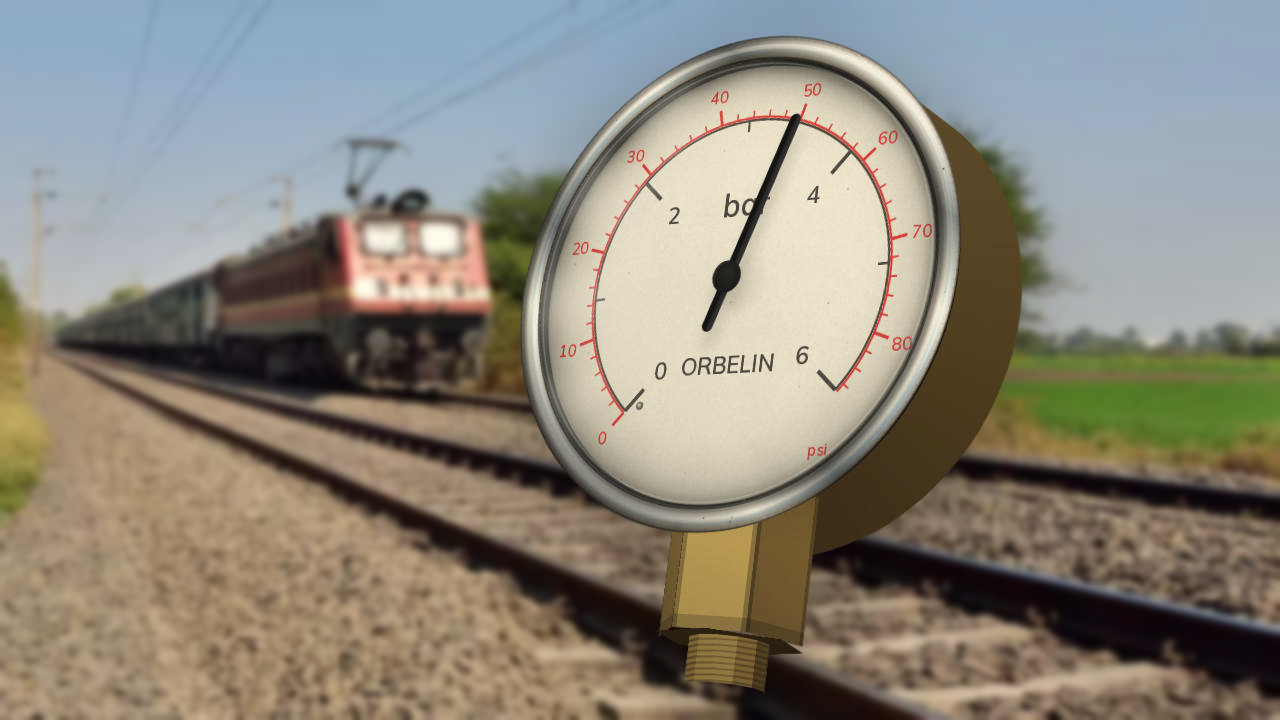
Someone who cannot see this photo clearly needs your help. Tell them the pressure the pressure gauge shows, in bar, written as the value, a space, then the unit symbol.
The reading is 3.5 bar
